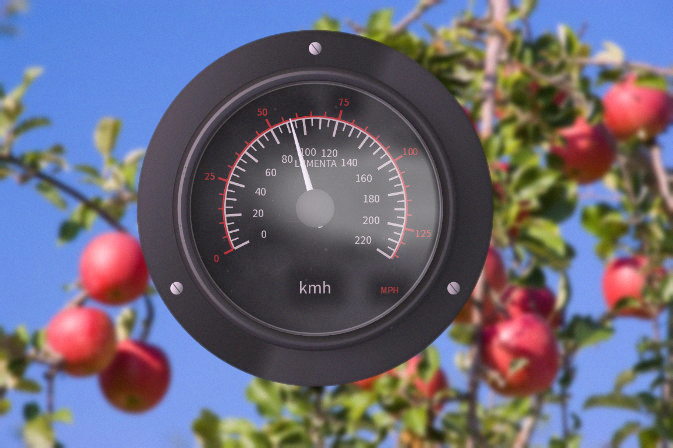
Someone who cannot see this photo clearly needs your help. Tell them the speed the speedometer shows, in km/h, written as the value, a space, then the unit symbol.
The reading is 92.5 km/h
